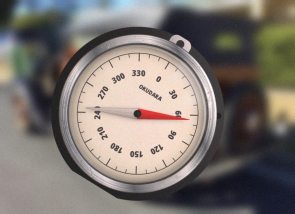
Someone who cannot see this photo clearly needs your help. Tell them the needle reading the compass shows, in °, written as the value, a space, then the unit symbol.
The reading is 65 °
